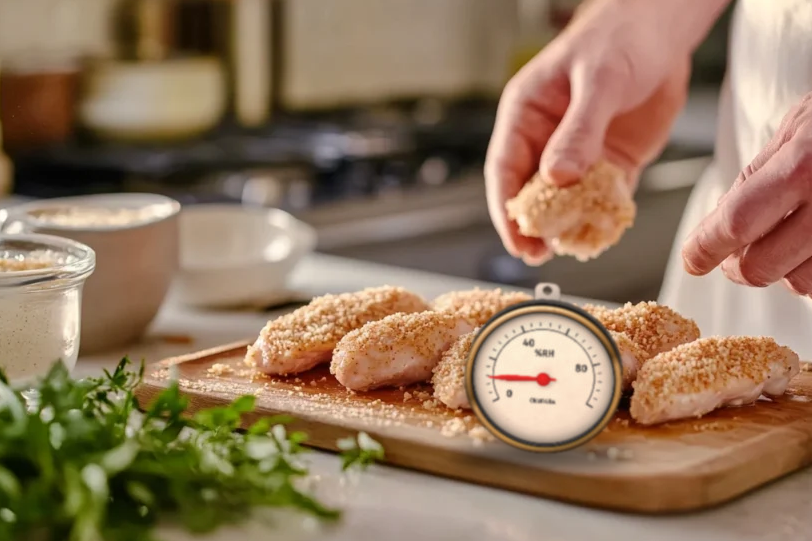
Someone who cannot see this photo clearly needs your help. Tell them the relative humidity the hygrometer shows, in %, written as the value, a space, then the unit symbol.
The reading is 12 %
